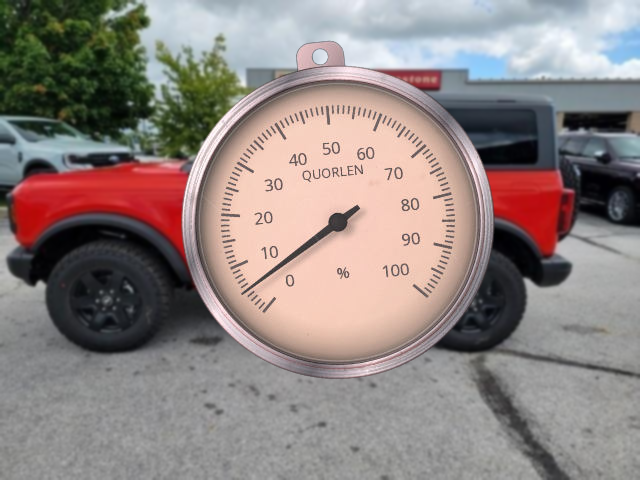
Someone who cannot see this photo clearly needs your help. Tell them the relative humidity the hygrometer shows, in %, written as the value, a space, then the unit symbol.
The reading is 5 %
